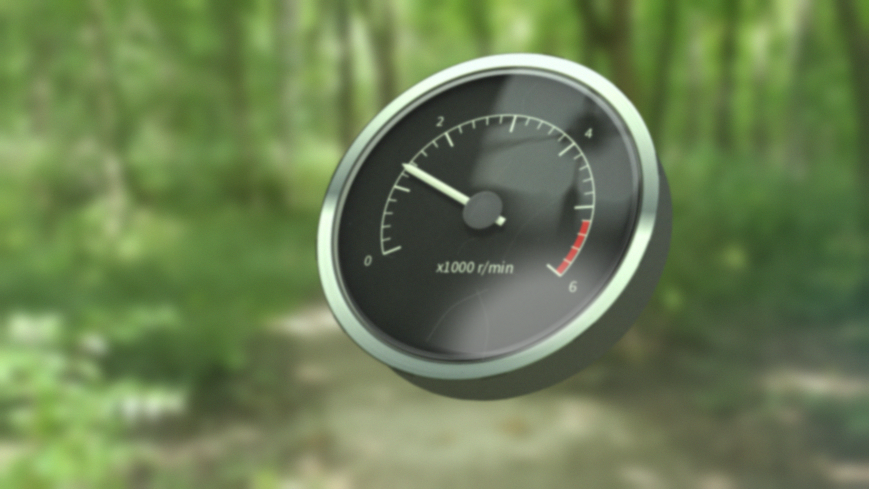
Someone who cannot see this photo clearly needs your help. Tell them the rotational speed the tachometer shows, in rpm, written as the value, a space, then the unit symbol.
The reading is 1300 rpm
